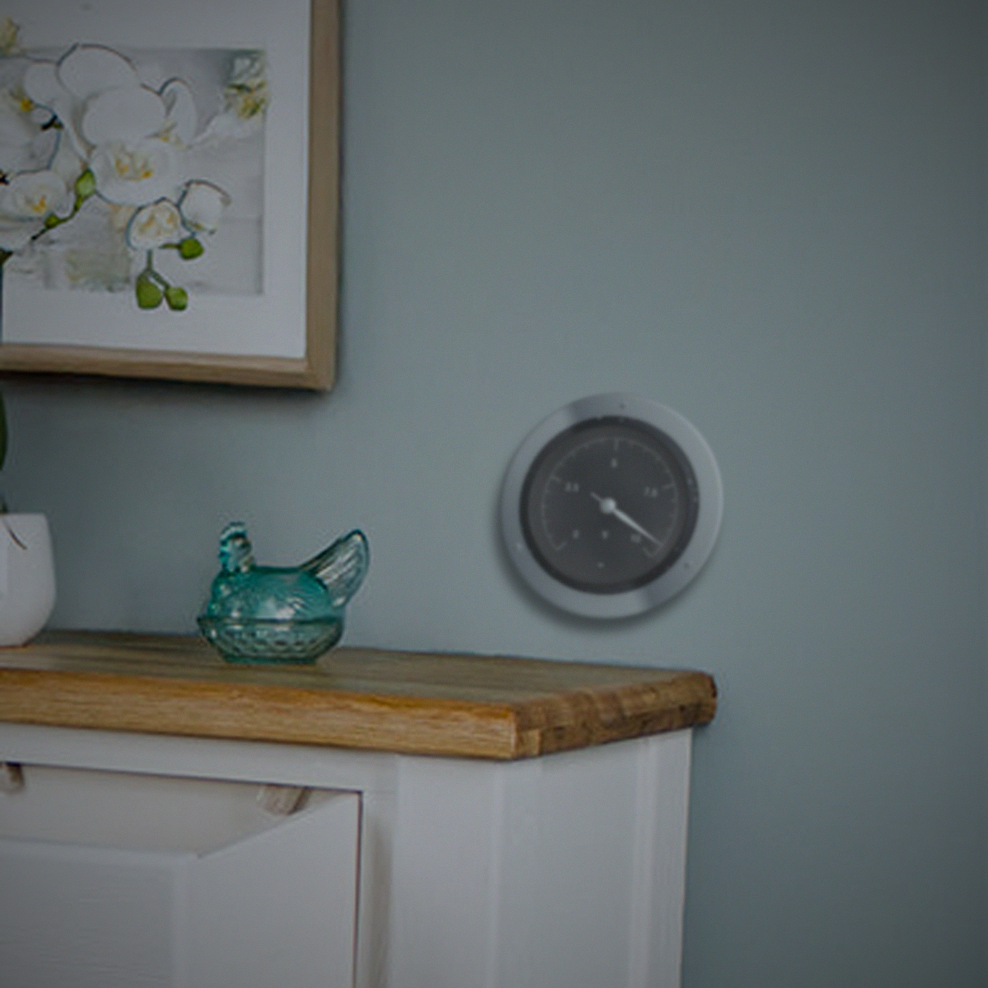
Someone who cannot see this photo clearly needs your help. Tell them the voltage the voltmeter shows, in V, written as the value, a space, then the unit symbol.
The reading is 9.5 V
